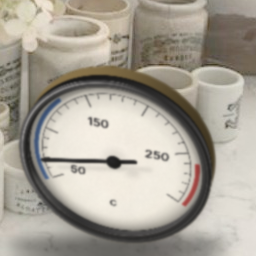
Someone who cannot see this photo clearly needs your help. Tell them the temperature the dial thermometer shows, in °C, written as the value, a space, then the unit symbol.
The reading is 70 °C
